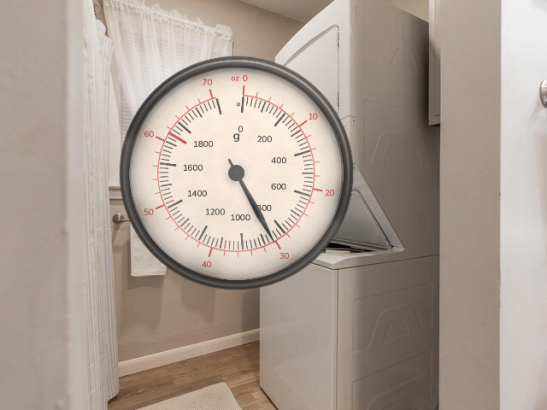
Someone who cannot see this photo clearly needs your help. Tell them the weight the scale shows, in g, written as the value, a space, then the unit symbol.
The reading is 860 g
